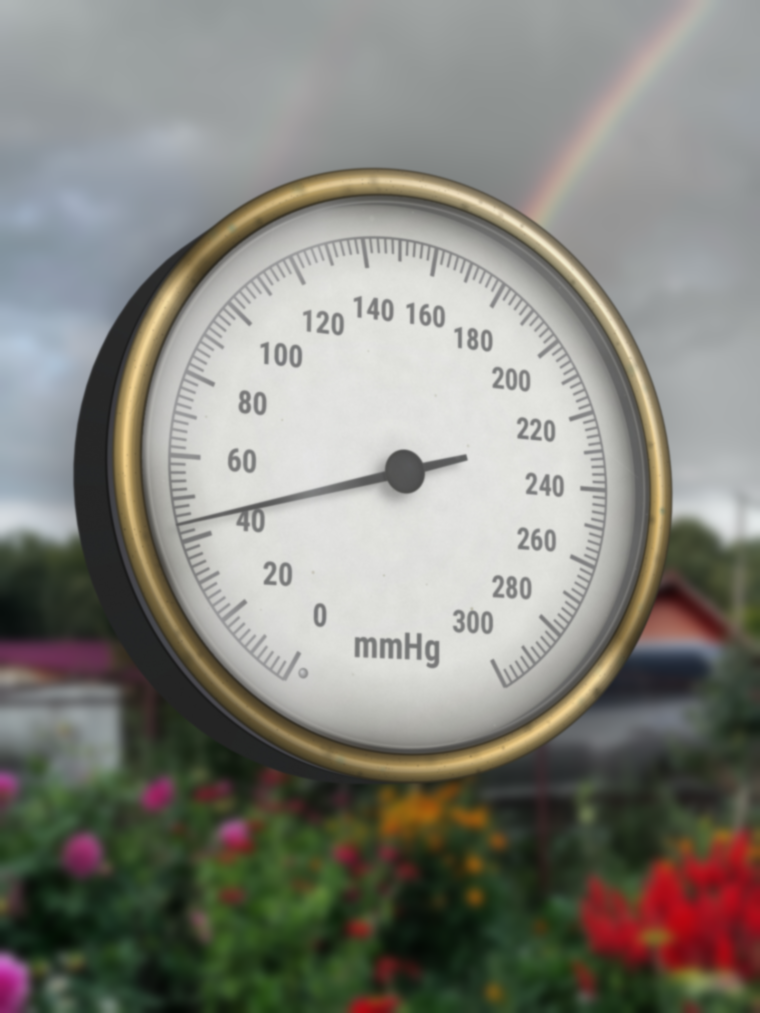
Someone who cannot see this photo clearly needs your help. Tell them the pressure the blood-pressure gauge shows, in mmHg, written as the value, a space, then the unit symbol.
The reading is 44 mmHg
